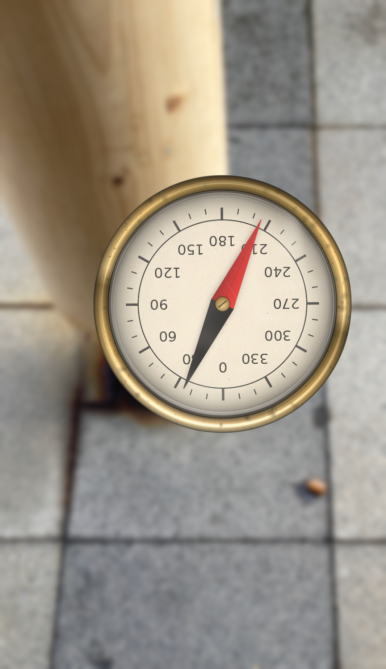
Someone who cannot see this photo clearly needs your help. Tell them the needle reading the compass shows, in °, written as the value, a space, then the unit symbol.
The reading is 205 °
